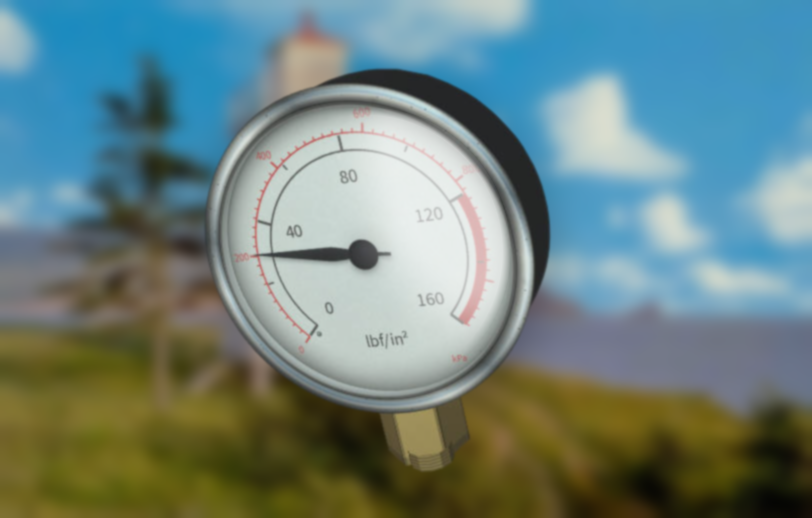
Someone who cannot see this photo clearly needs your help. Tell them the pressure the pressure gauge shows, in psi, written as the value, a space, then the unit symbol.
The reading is 30 psi
